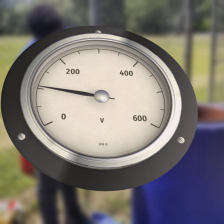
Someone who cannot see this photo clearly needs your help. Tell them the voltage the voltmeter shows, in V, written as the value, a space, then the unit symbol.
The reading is 100 V
